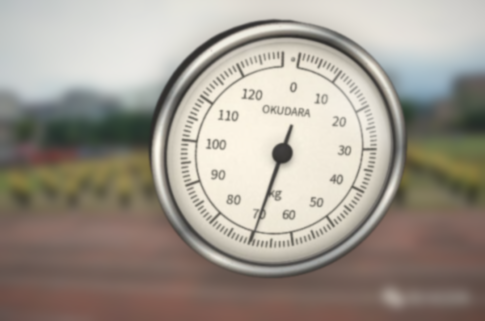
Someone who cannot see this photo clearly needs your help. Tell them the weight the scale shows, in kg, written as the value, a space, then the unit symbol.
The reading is 70 kg
